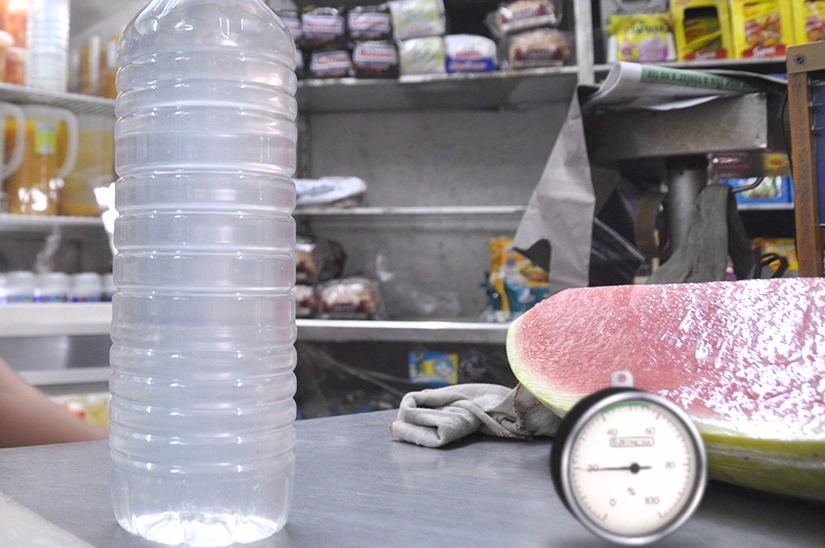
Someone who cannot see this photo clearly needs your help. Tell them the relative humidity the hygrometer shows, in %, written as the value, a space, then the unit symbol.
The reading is 20 %
